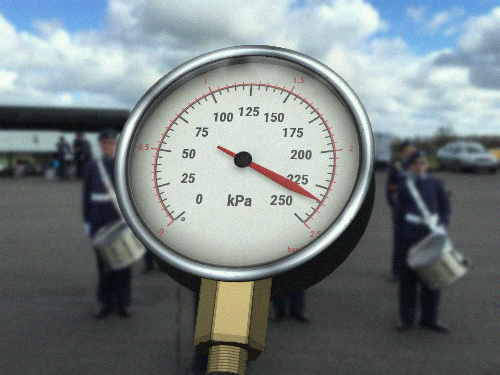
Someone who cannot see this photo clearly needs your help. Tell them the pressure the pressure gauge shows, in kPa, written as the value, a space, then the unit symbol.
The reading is 235 kPa
